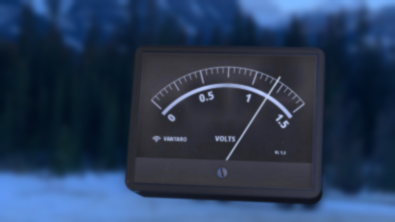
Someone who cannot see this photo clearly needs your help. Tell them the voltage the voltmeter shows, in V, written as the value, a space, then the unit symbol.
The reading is 1.2 V
